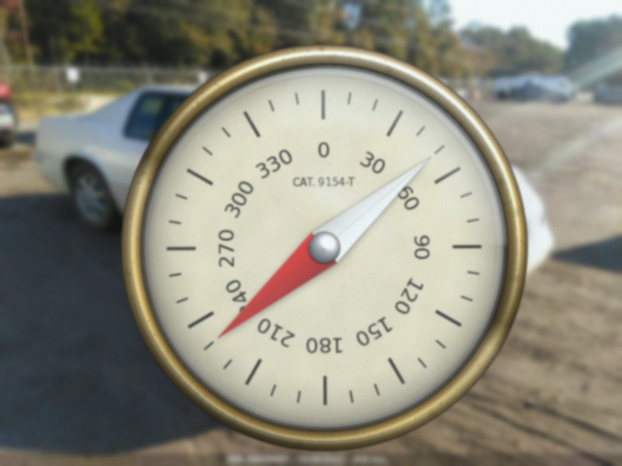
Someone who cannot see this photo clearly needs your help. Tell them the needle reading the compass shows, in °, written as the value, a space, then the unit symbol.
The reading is 230 °
